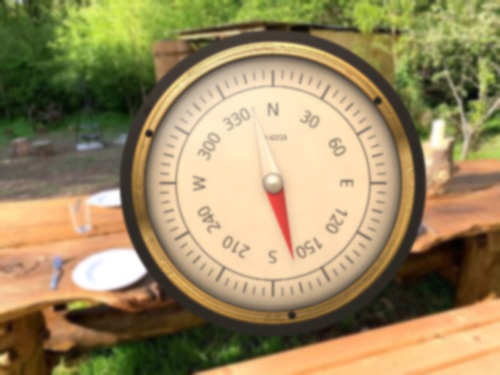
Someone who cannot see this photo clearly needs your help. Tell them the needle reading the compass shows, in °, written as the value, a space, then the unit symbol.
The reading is 165 °
